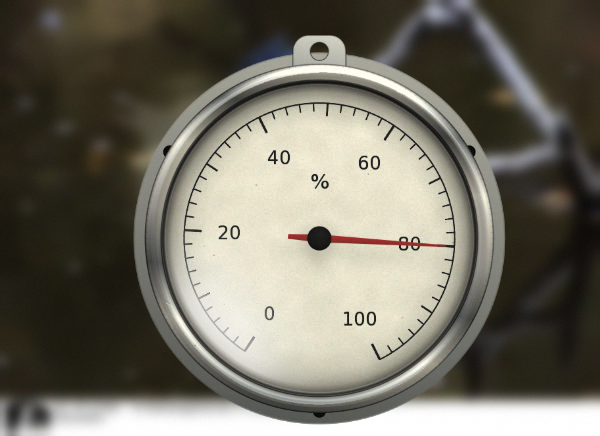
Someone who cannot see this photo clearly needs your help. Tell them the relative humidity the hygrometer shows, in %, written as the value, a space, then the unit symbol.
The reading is 80 %
